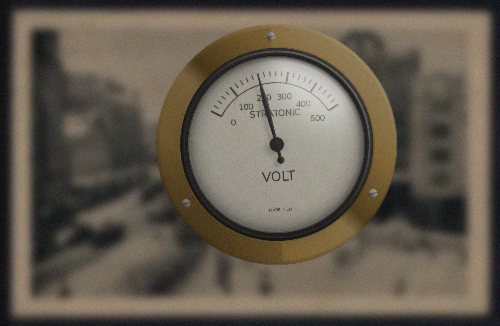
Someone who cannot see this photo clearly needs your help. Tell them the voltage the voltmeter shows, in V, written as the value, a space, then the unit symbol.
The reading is 200 V
